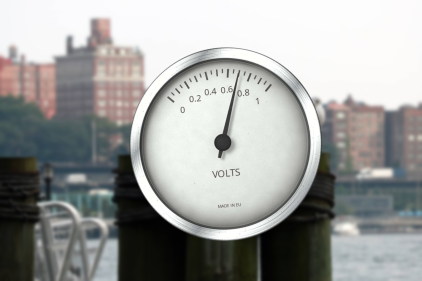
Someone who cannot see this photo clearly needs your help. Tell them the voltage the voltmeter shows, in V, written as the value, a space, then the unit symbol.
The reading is 0.7 V
